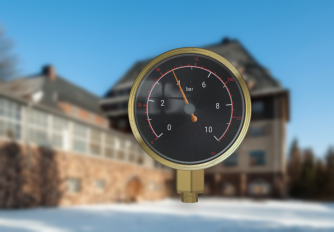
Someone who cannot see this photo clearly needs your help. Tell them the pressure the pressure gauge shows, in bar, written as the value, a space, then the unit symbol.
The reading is 4 bar
